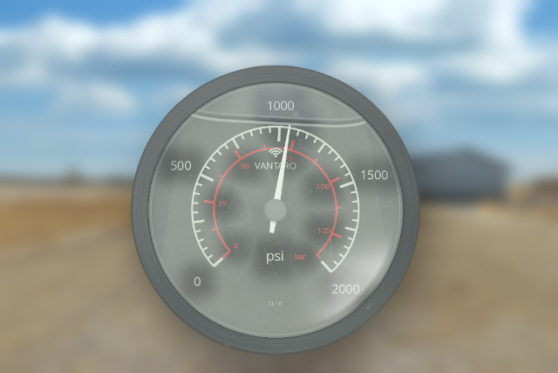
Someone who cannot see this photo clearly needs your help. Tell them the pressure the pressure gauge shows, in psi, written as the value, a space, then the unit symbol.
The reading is 1050 psi
